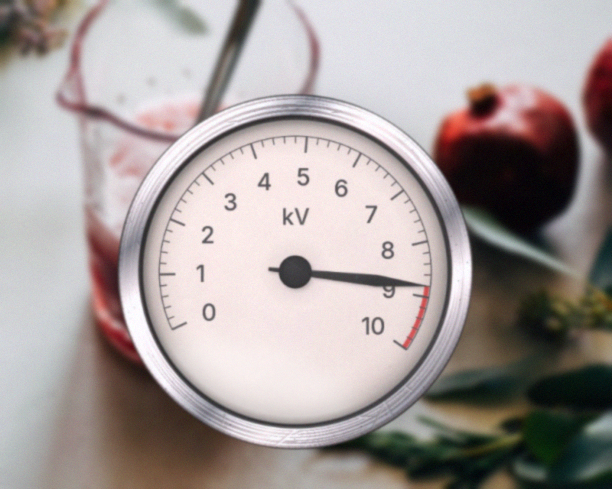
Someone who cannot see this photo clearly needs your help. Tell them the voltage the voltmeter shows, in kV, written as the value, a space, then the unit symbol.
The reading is 8.8 kV
